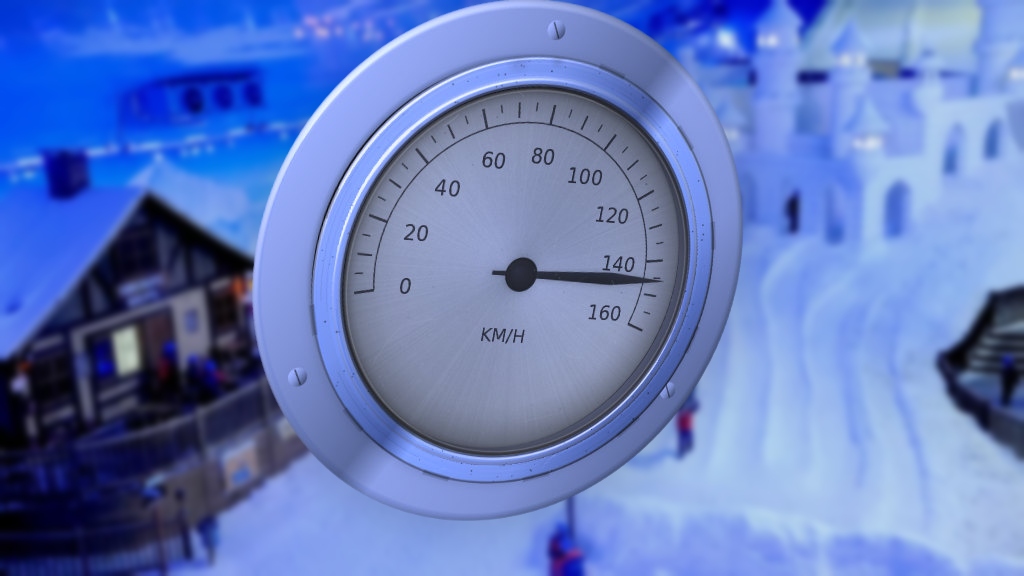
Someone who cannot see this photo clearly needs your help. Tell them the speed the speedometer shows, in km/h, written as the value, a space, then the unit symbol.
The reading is 145 km/h
